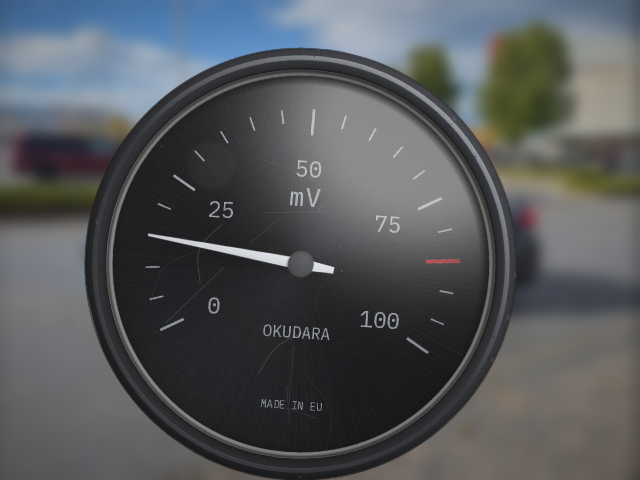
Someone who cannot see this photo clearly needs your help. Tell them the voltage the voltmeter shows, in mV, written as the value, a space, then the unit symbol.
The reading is 15 mV
